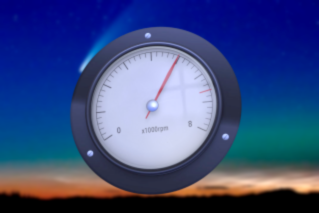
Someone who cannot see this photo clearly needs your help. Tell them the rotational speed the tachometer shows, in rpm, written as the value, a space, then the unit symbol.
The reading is 5000 rpm
